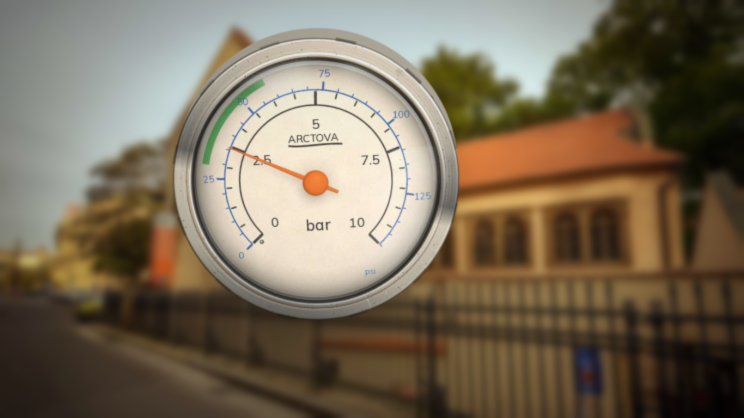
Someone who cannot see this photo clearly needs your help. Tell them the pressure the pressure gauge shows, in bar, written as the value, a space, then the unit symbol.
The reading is 2.5 bar
